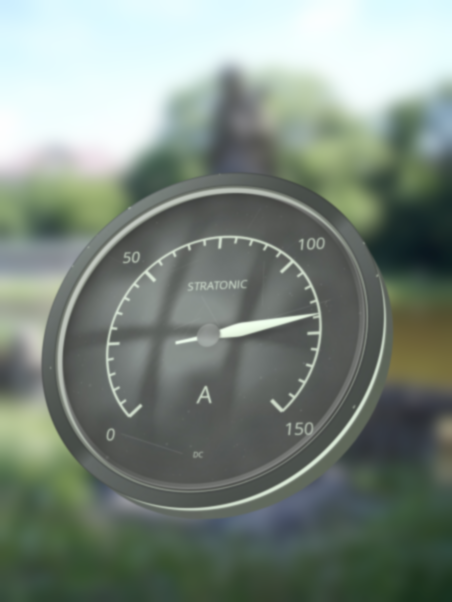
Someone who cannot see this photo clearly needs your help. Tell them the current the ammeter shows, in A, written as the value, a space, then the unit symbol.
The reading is 120 A
